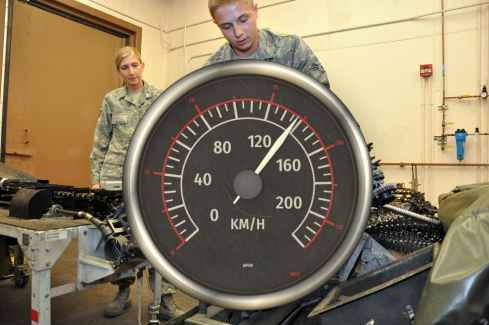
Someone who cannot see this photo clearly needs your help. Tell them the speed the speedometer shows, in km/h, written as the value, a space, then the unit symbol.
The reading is 137.5 km/h
